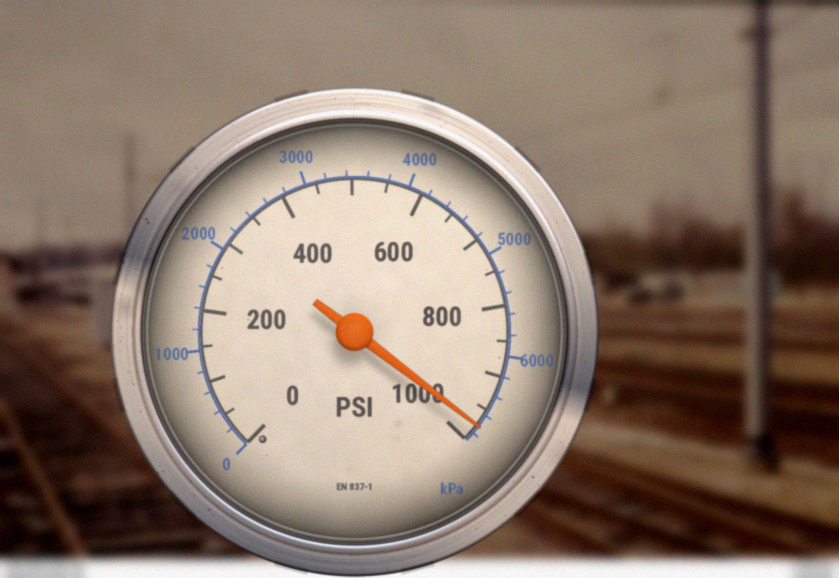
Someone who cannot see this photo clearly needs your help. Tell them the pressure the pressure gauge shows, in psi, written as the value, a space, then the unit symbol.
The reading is 975 psi
